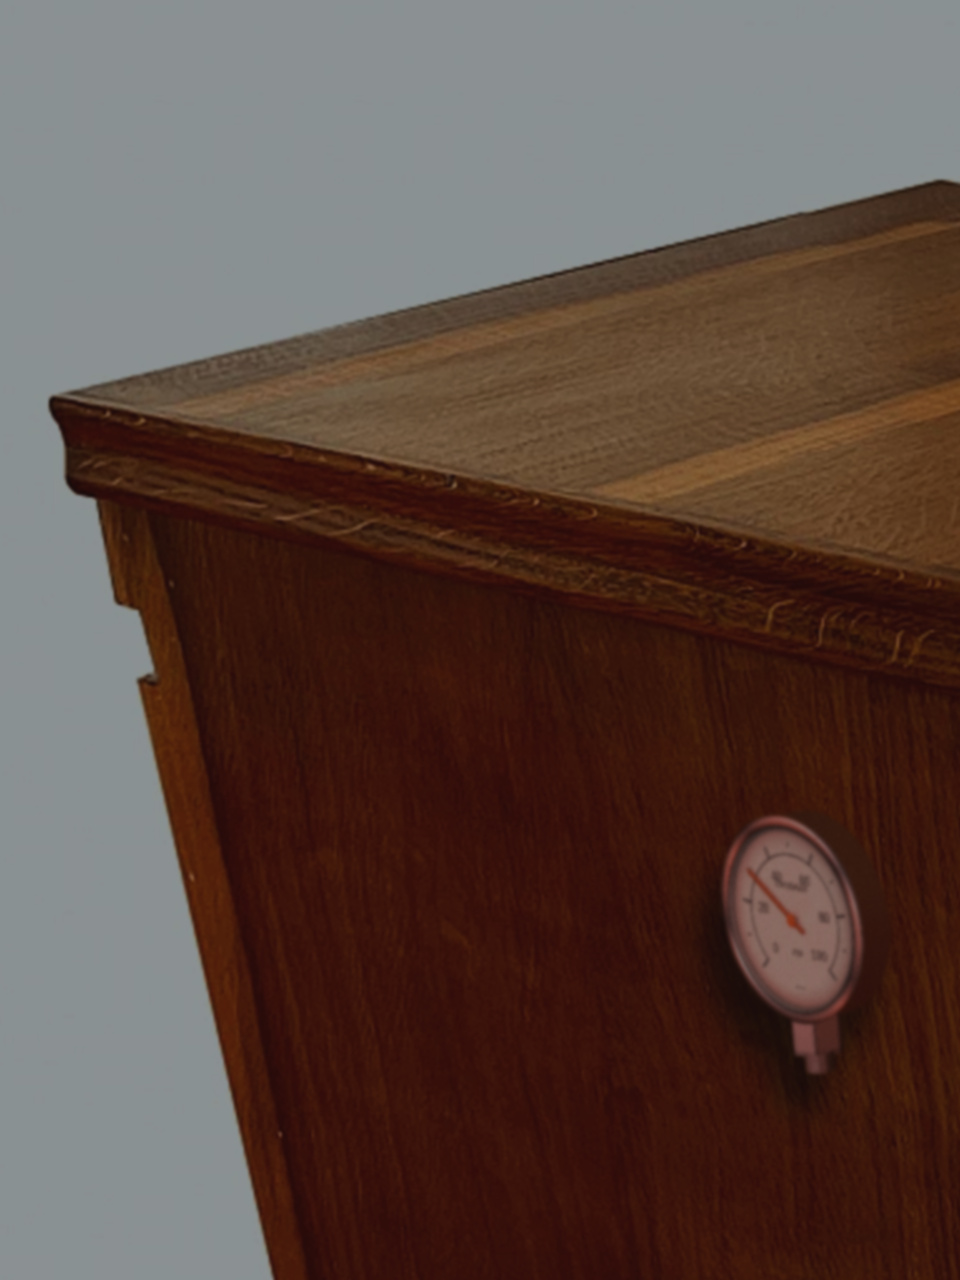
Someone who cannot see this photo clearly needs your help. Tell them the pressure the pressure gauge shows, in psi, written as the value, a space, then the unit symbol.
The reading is 30 psi
